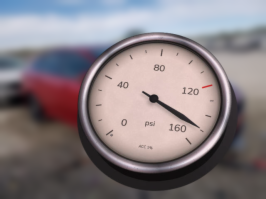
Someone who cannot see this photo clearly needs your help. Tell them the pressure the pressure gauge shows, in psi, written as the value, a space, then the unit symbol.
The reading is 150 psi
